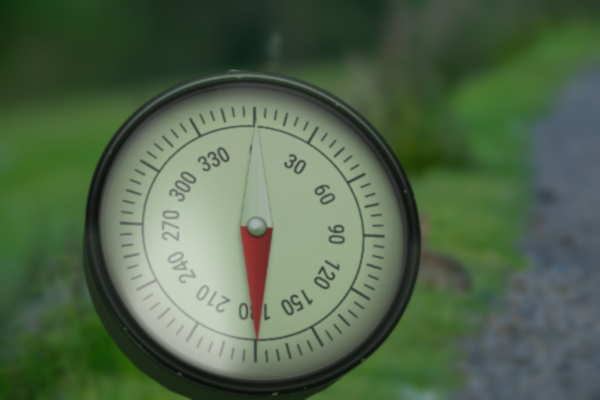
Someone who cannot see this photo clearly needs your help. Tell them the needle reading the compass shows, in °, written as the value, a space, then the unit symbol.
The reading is 180 °
